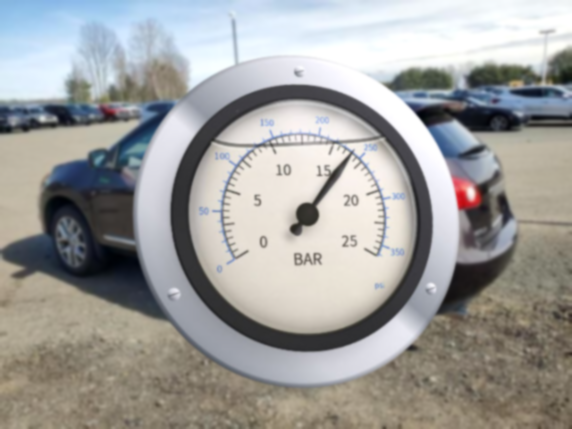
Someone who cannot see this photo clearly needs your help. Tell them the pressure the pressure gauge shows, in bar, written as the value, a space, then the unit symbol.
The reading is 16.5 bar
